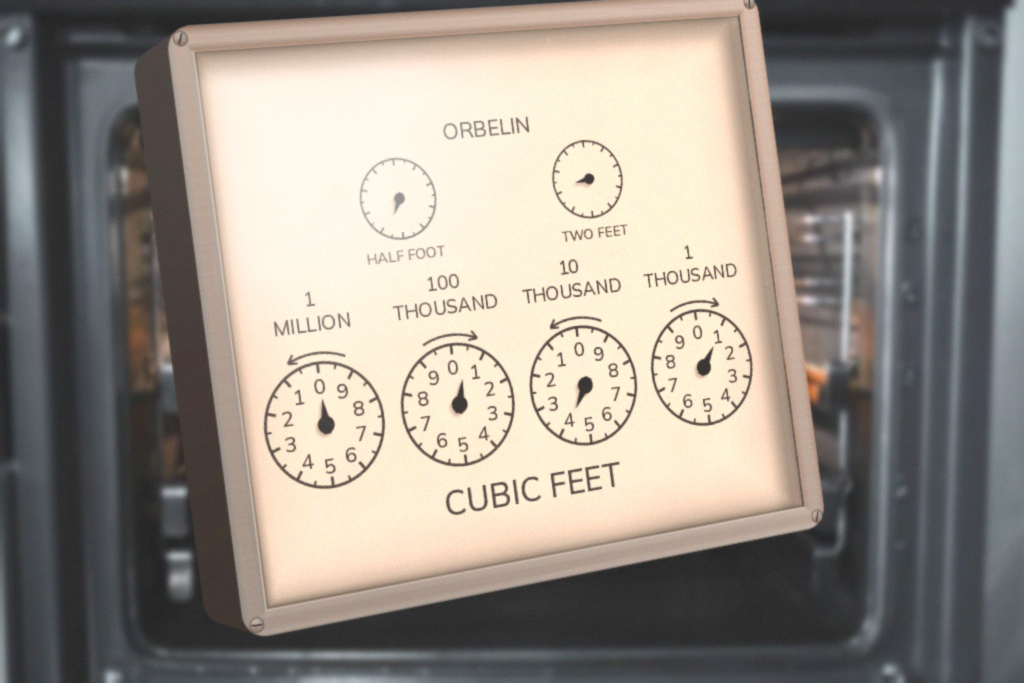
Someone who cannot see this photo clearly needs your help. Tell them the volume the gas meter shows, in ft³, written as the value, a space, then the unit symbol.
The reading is 4100 ft³
